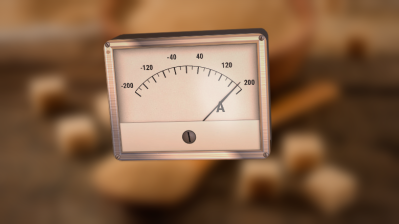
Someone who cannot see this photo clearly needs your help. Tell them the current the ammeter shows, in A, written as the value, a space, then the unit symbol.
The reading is 180 A
